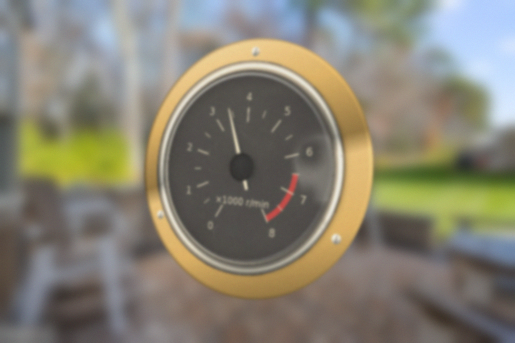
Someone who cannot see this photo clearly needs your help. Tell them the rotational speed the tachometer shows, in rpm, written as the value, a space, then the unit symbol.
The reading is 3500 rpm
